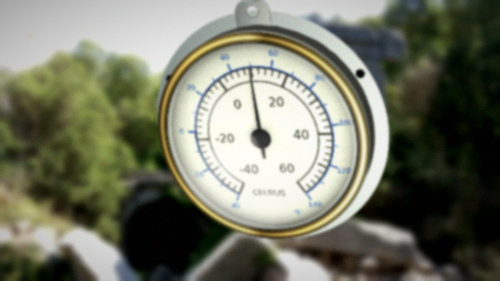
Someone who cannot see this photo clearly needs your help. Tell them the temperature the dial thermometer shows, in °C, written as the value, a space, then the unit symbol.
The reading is 10 °C
